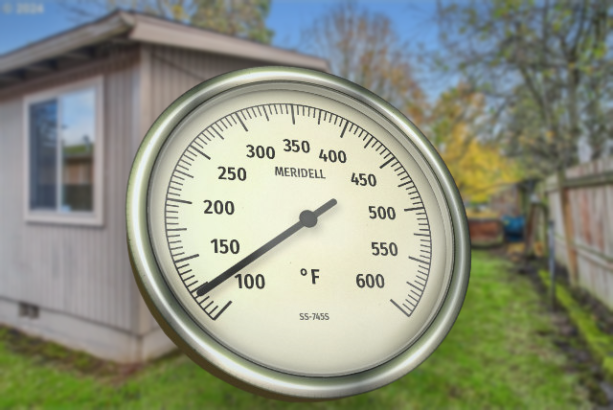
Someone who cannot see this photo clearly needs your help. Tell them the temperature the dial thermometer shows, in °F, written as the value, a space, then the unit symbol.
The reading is 120 °F
